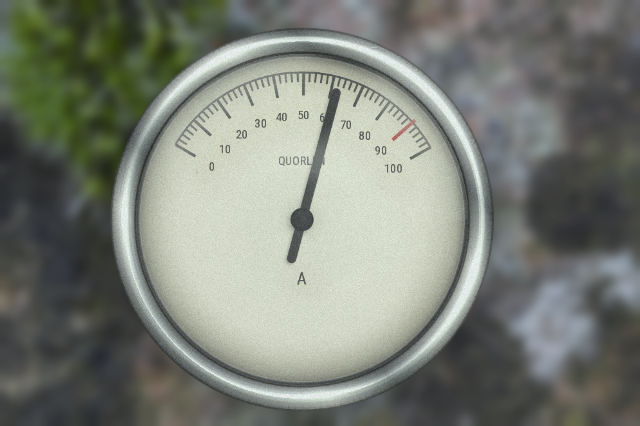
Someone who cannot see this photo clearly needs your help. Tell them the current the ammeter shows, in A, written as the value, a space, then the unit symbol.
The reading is 62 A
